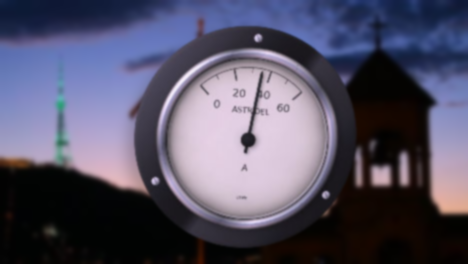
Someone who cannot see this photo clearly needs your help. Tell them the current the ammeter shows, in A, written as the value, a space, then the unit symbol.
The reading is 35 A
